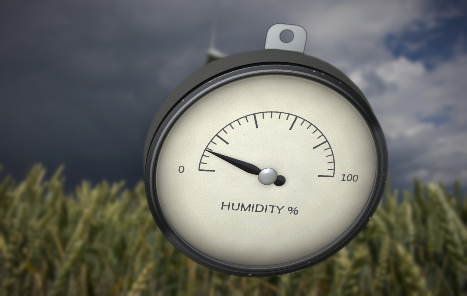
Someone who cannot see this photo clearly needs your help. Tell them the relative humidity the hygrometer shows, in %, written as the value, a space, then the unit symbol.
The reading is 12 %
